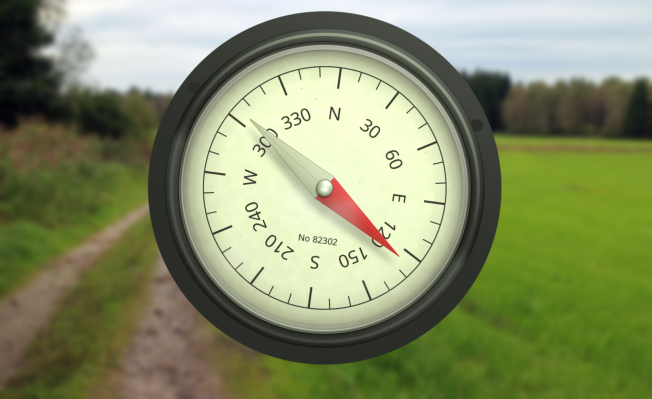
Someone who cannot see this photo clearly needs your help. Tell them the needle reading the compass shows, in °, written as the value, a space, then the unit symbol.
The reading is 125 °
